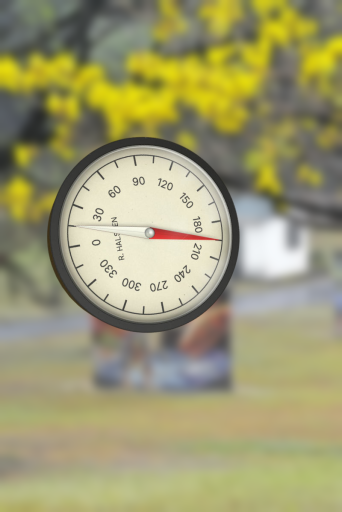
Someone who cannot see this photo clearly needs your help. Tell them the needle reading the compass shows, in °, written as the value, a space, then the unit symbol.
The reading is 195 °
